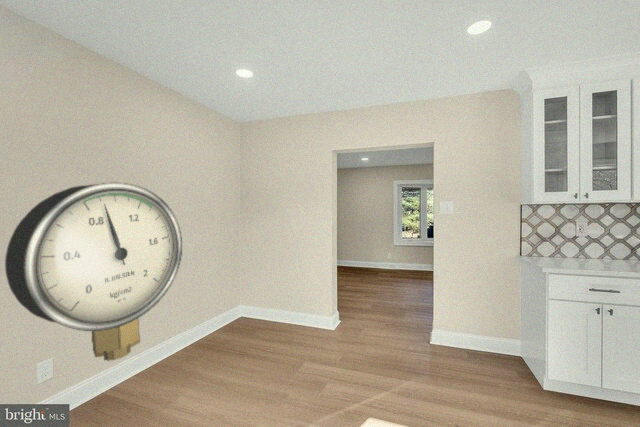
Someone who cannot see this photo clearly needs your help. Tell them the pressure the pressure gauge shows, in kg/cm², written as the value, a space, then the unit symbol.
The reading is 0.9 kg/cm²
